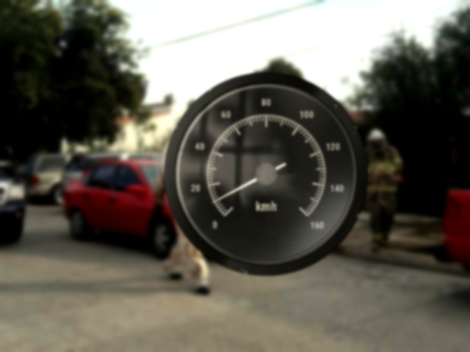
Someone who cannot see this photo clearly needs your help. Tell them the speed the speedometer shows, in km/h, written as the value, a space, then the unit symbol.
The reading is 10 km/h
